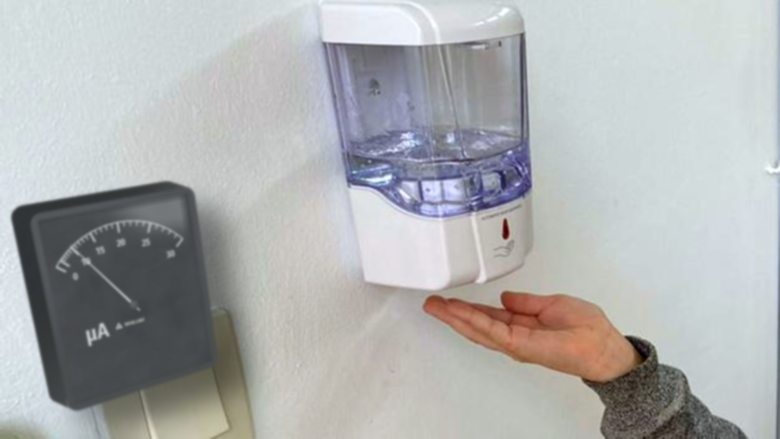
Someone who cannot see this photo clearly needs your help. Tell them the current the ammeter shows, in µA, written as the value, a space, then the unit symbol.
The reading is 10 µA
